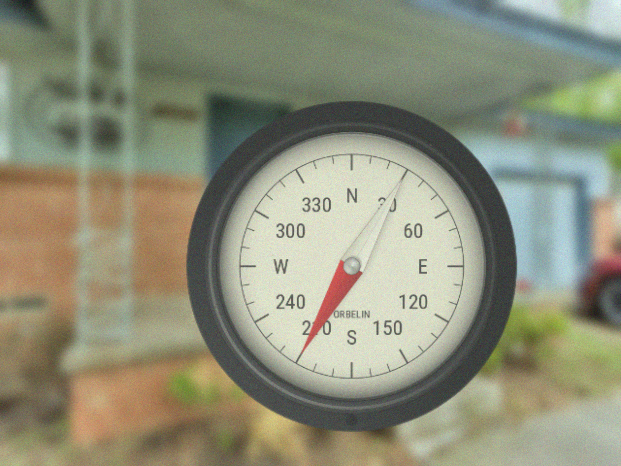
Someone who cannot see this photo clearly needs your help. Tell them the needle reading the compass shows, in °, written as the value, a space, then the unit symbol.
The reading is 210 °
